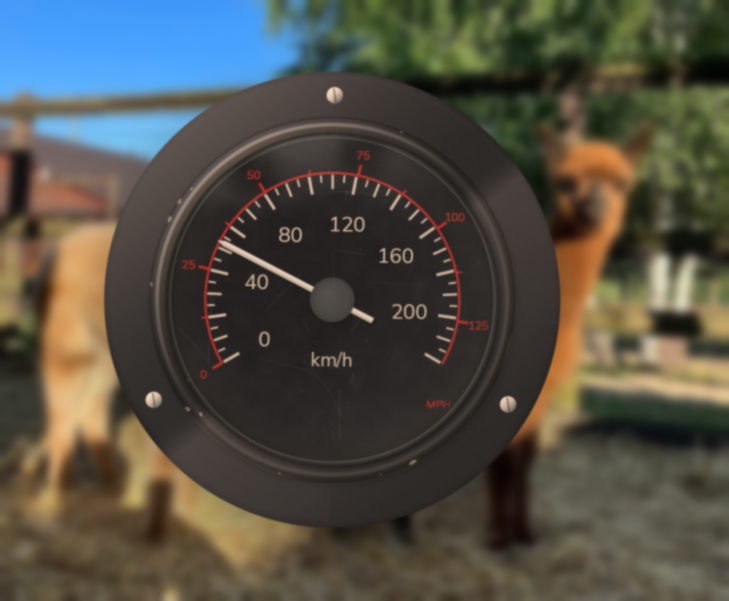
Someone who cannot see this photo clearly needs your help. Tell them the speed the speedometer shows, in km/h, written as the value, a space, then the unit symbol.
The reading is 52.5 km/h
